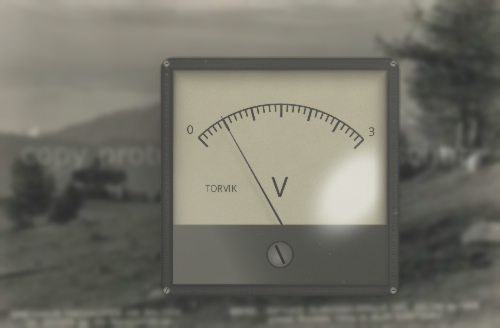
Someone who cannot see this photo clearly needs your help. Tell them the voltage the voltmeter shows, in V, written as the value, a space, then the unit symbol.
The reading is 0.5 V
